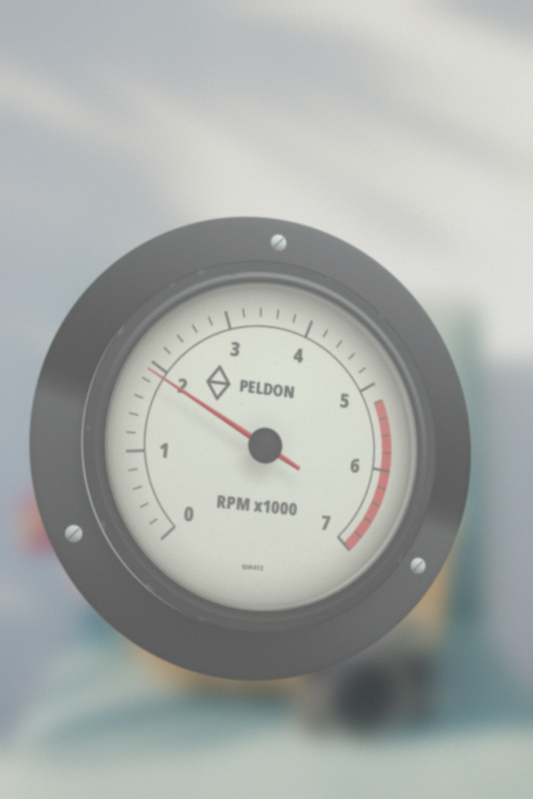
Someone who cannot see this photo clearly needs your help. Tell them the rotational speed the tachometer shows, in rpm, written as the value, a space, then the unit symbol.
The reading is 1900 rpm
